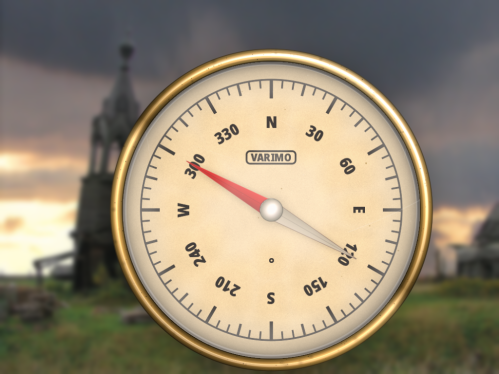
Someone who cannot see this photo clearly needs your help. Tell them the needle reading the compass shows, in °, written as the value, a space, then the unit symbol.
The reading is 300 °
